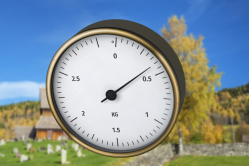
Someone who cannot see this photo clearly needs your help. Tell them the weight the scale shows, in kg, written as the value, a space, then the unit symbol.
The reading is 0.4 kg
